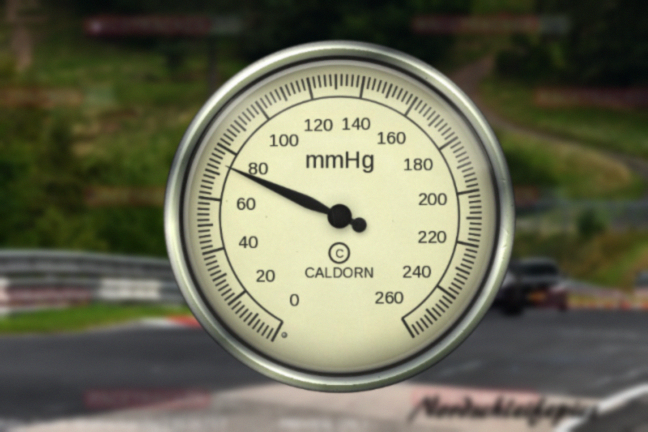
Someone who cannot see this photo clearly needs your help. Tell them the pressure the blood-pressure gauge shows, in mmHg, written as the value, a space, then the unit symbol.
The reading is 74 mmHg
